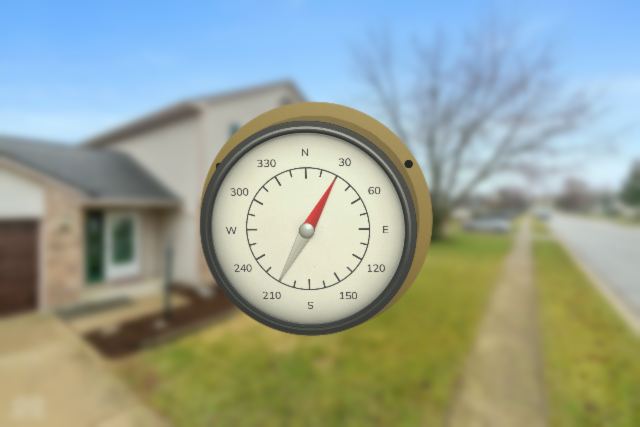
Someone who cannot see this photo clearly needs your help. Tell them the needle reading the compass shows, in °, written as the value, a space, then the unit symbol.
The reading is 30 °
